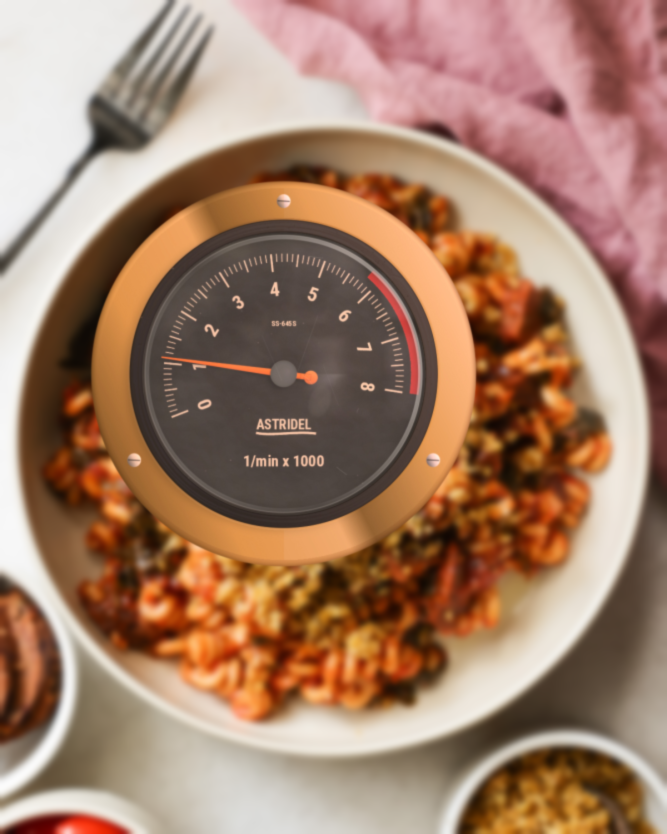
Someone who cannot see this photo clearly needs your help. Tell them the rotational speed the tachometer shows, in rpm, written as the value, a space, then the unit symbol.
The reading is 1100 rpm
